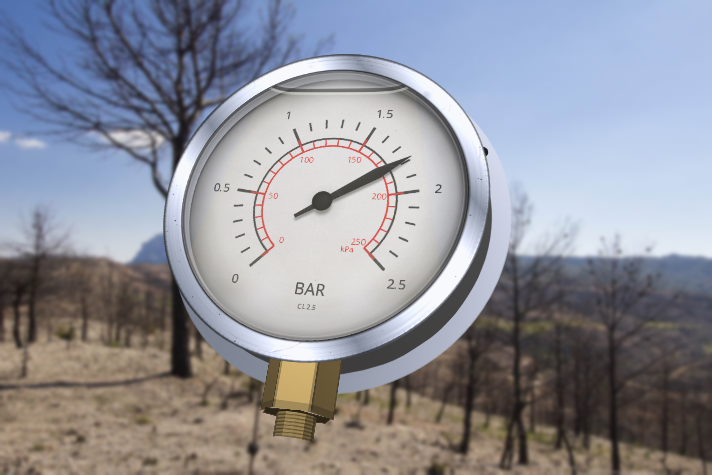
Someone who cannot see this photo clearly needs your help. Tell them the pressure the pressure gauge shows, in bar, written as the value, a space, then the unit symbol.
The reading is 1.8 bar
